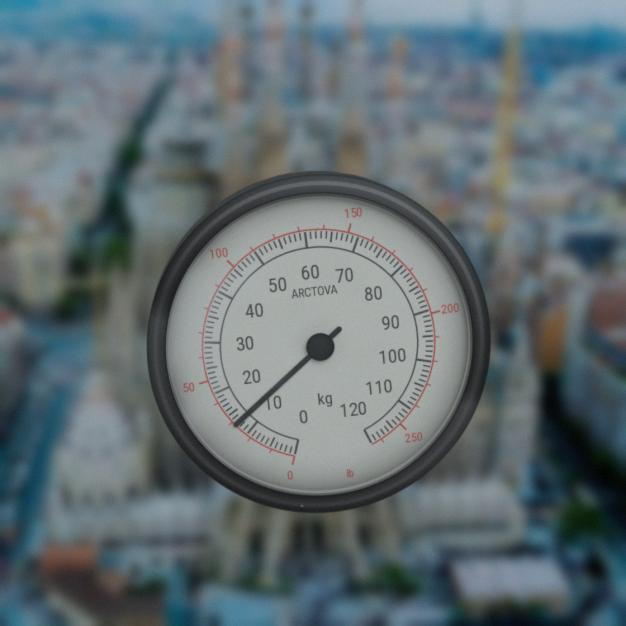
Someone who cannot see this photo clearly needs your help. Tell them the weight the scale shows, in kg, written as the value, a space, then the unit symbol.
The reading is 13 kg
